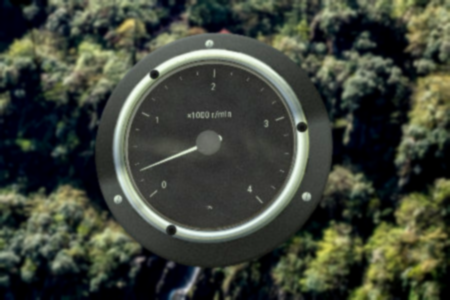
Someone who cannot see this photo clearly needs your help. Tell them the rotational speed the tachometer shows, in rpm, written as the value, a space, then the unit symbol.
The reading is 300 rpm
